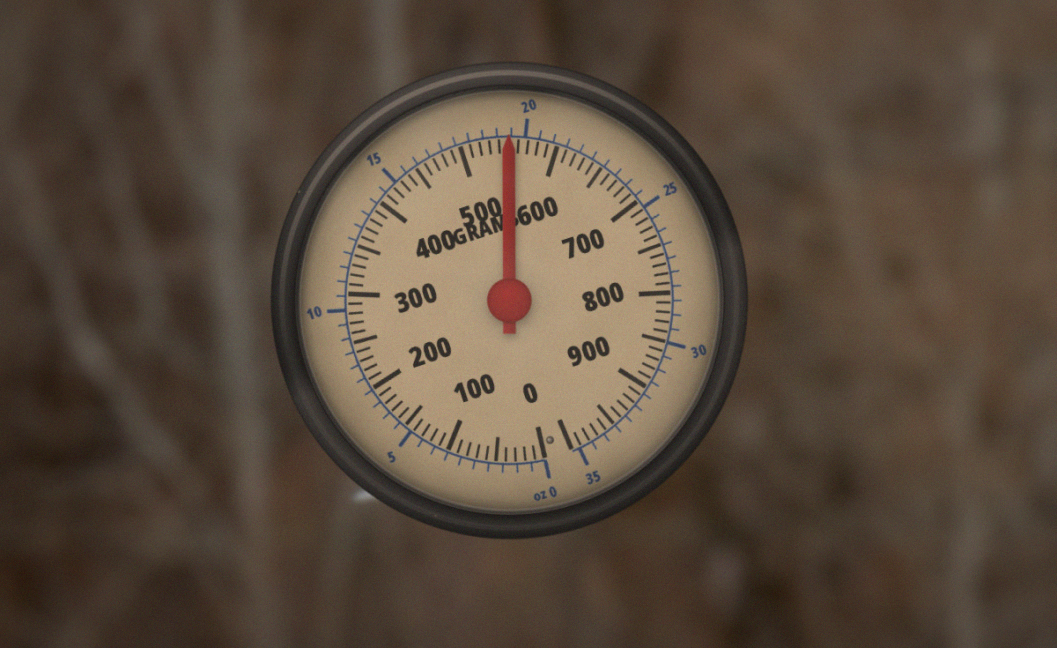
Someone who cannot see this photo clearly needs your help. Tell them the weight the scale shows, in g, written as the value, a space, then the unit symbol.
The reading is 550 g
